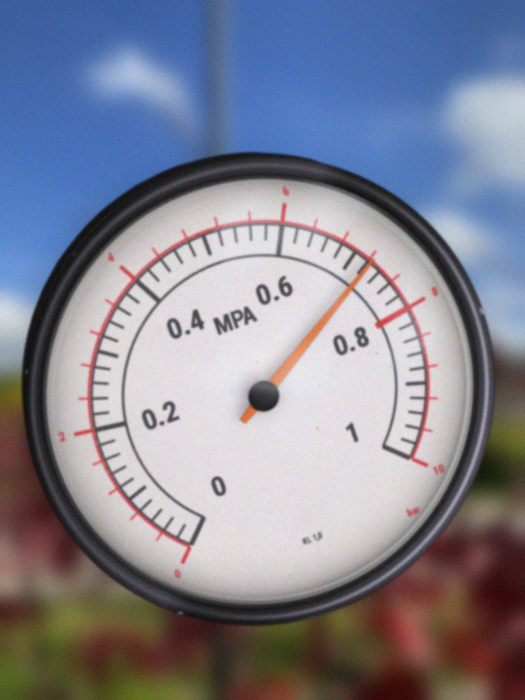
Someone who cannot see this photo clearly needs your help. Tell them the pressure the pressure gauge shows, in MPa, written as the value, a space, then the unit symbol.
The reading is 0.72 MPa
